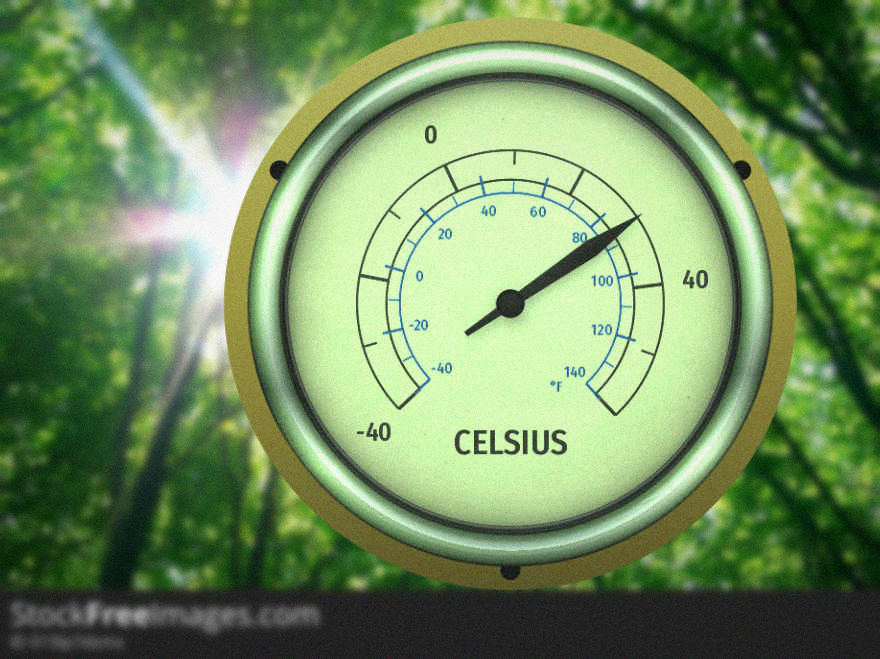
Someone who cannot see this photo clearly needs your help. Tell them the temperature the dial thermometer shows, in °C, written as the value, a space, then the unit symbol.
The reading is 30 °C
